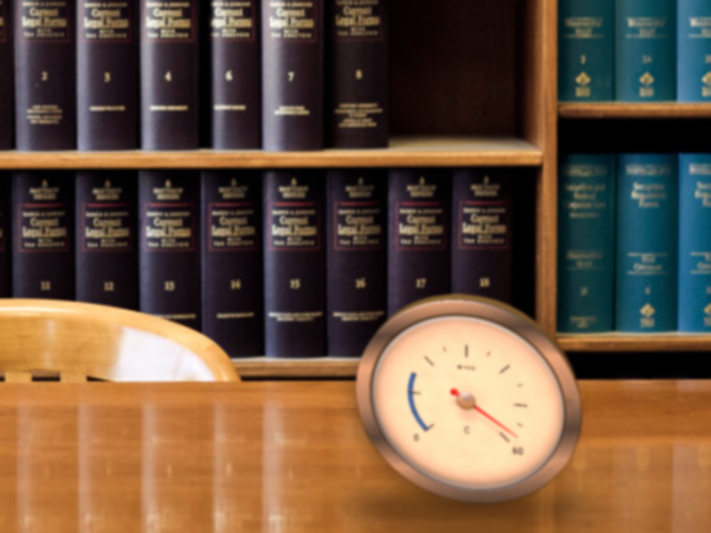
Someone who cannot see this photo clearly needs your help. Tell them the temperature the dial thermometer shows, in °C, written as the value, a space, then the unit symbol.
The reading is 57.5 °C
